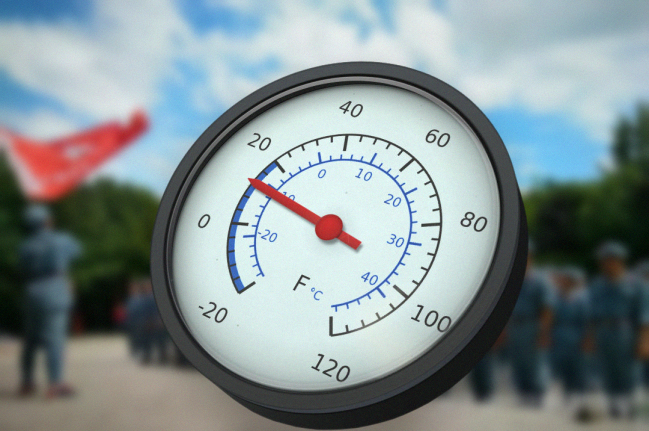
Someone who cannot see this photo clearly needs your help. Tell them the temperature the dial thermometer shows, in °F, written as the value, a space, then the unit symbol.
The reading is 12 °F
